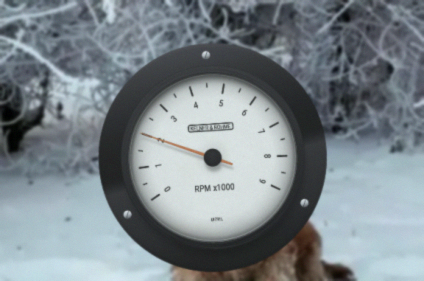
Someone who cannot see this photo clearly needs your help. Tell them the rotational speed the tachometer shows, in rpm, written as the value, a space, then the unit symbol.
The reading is 2000 rpm
